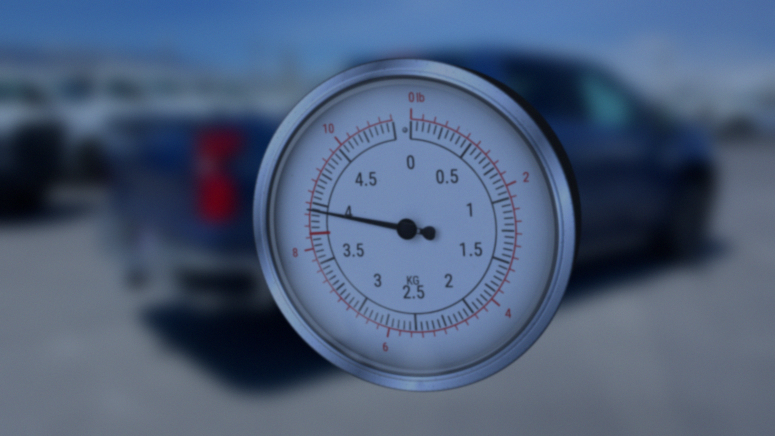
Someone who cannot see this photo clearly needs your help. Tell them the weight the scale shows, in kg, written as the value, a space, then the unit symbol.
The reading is 3.95 kg
